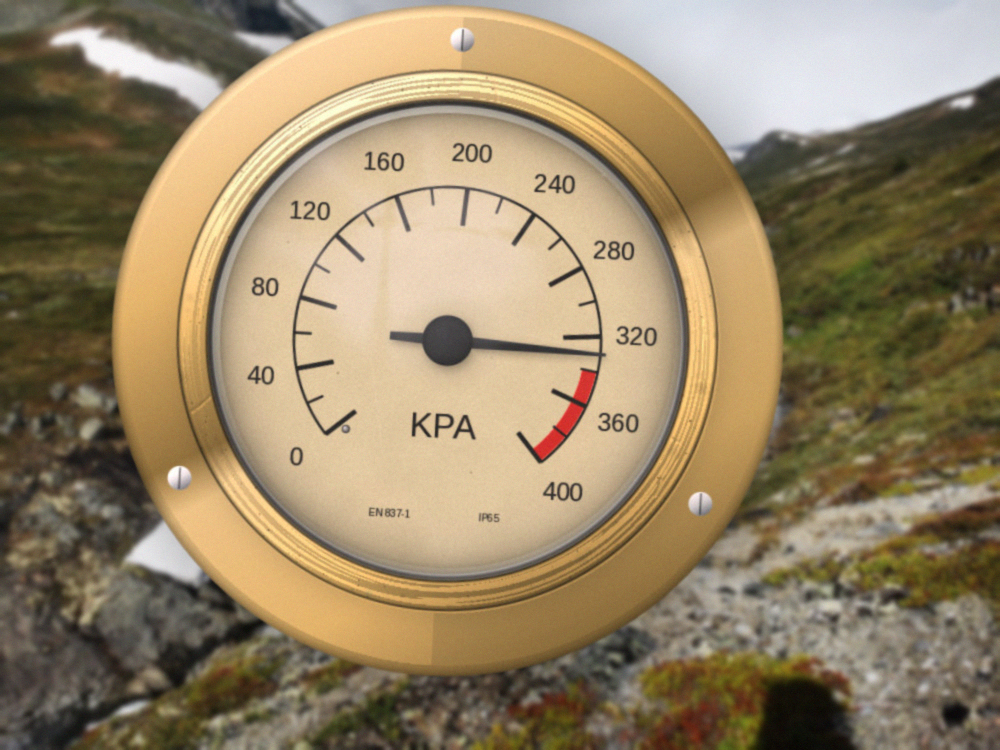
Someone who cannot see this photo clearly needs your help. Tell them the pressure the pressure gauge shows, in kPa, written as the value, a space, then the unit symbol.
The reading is 330 kPa
